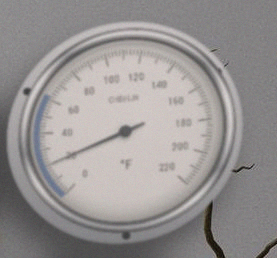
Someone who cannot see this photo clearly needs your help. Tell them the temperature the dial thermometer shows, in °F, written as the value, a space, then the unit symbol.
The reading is 20 °F
